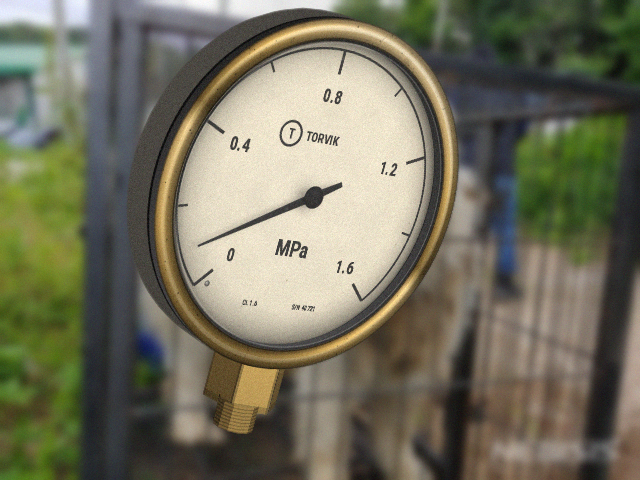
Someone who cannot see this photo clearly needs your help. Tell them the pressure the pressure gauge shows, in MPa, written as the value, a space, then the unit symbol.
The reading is 0.1 MPa
